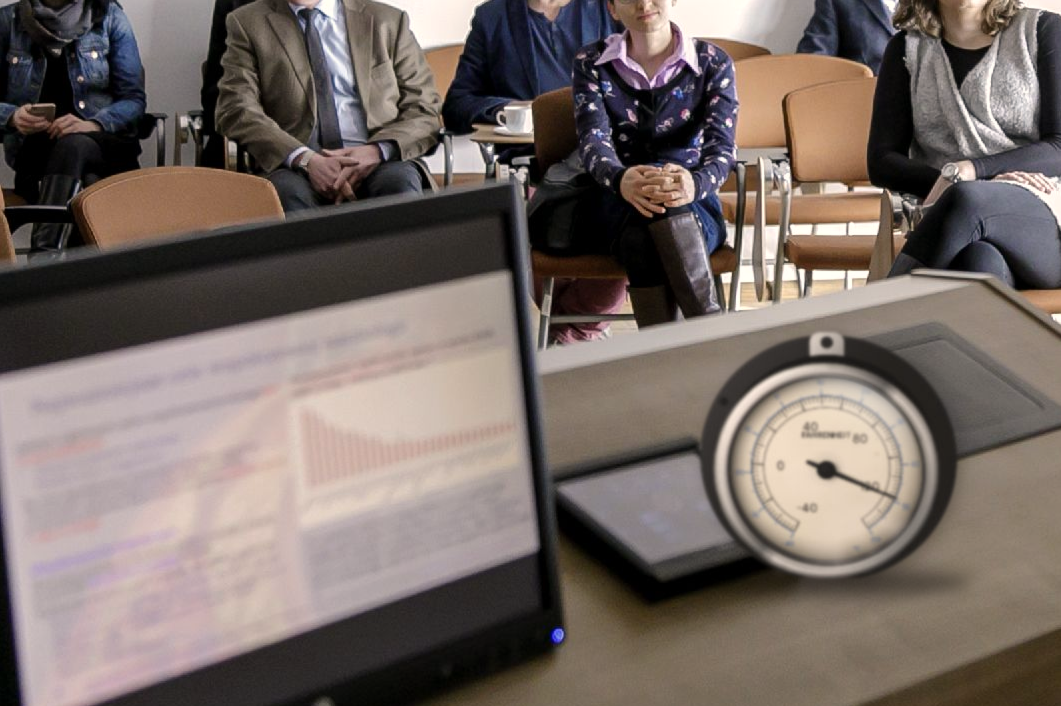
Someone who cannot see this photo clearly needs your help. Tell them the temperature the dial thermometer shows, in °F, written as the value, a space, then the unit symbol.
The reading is 120 °F
